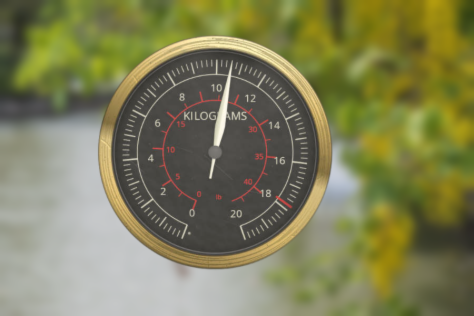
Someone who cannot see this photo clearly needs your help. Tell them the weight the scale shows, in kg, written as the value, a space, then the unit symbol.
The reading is 10.6 kg
